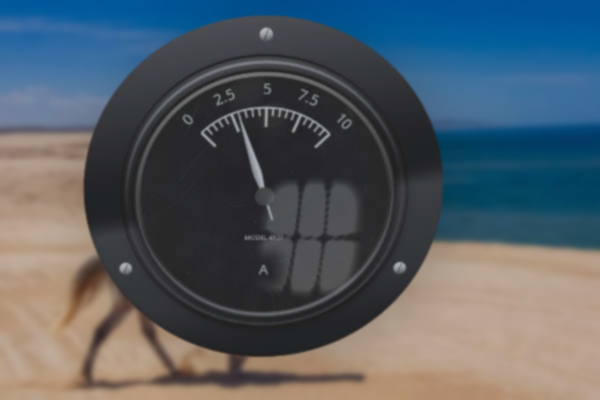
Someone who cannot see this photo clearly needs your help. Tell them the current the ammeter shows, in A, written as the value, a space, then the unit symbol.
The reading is 3 A
